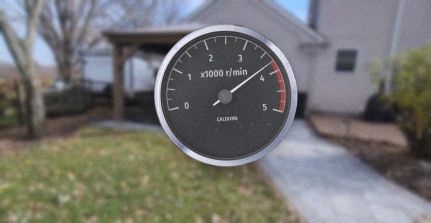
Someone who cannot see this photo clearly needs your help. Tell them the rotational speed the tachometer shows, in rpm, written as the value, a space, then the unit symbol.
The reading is 3750 rpm
